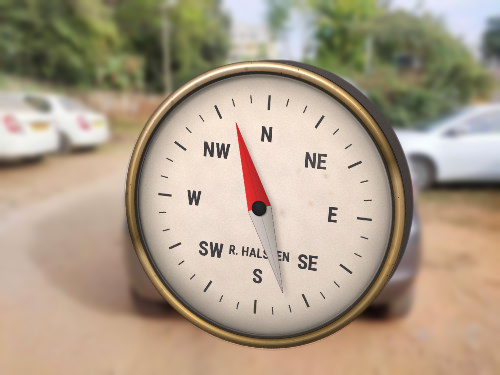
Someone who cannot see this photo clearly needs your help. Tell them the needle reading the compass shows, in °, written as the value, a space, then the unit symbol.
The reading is 340 °
